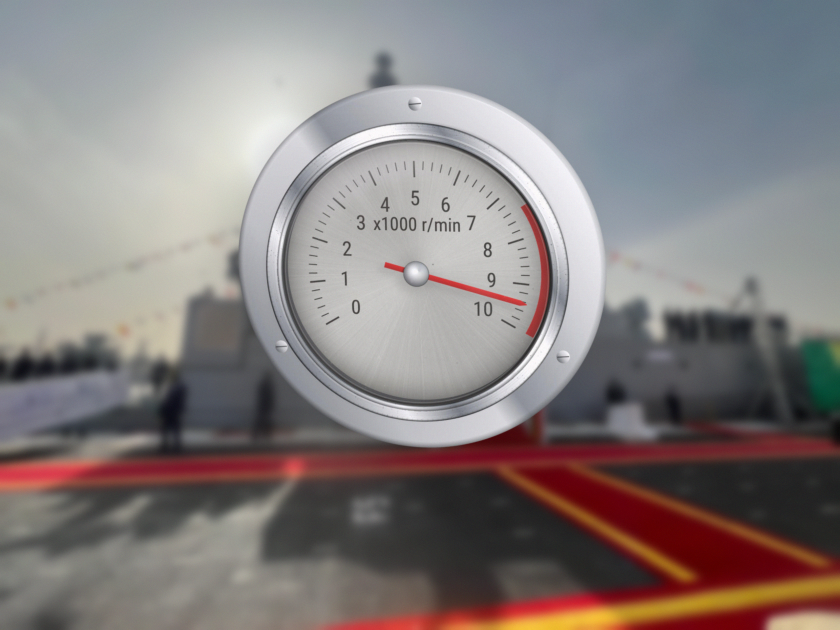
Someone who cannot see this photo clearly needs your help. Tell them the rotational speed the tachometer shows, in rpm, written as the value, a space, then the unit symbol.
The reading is 9400 rpm
